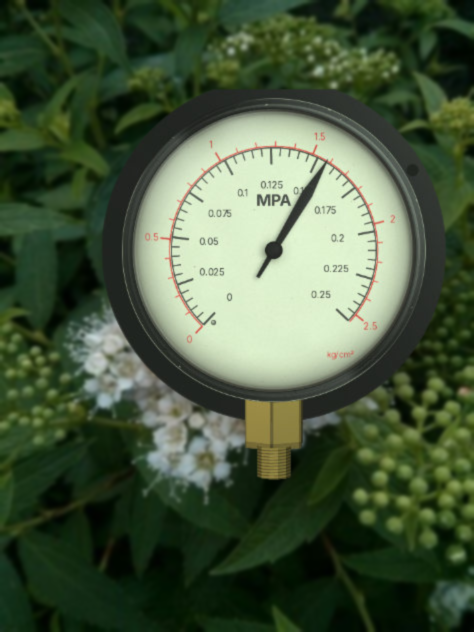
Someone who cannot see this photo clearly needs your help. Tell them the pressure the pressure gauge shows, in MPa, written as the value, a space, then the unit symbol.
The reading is 0.155 MPa
